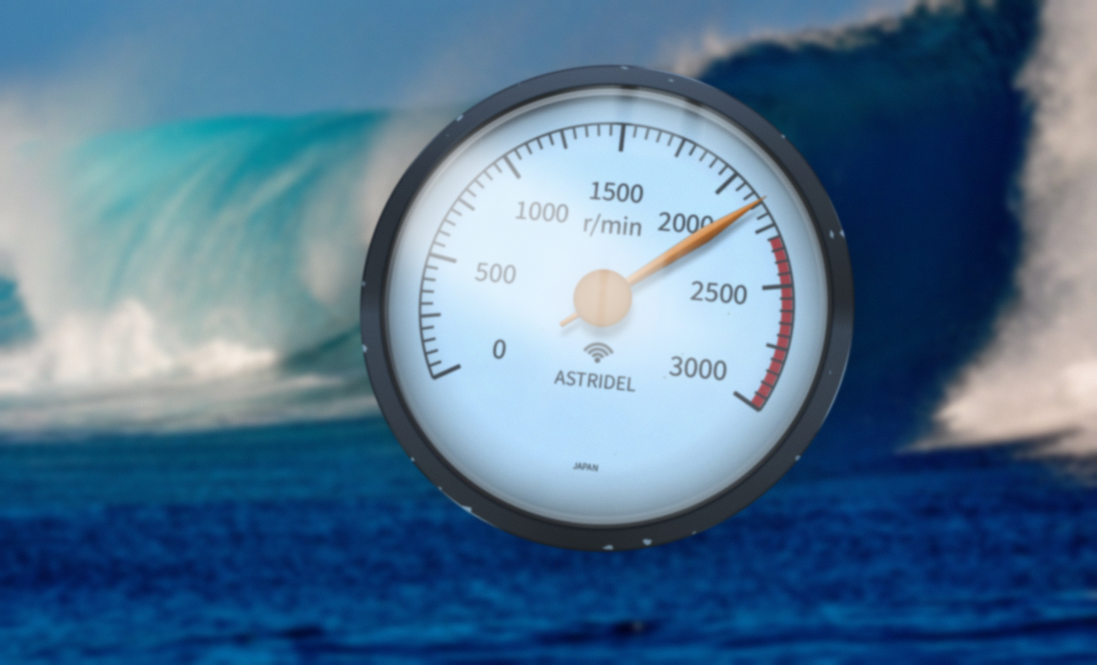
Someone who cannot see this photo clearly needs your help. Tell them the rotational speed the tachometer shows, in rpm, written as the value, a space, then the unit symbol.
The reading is 2150 rpm
